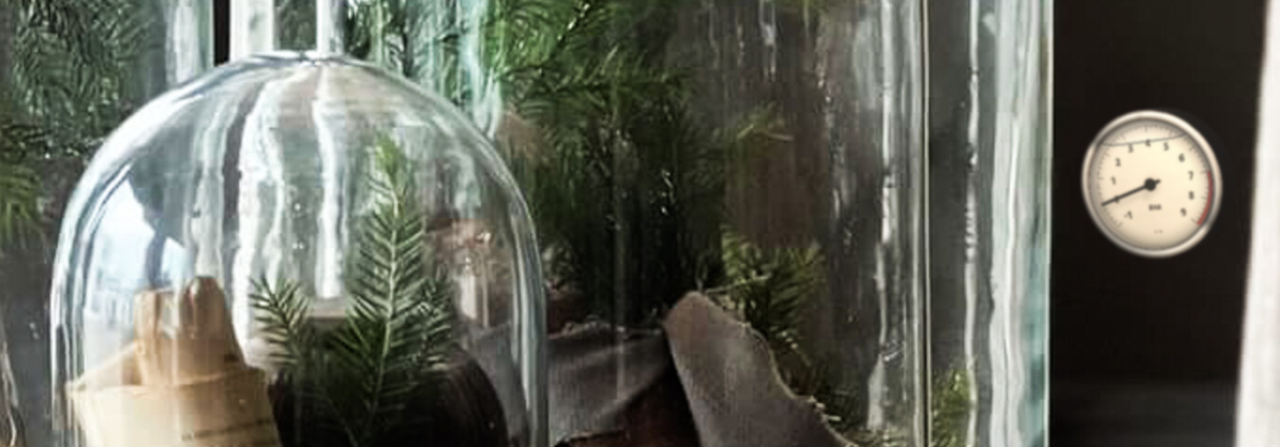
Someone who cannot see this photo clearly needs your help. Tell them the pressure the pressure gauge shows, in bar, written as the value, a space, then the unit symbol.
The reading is 0 bar
